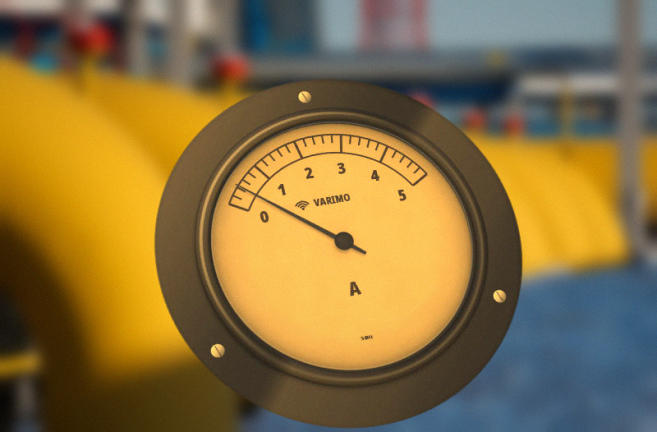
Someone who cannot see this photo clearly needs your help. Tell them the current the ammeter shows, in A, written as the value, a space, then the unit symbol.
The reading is 0.4 A
